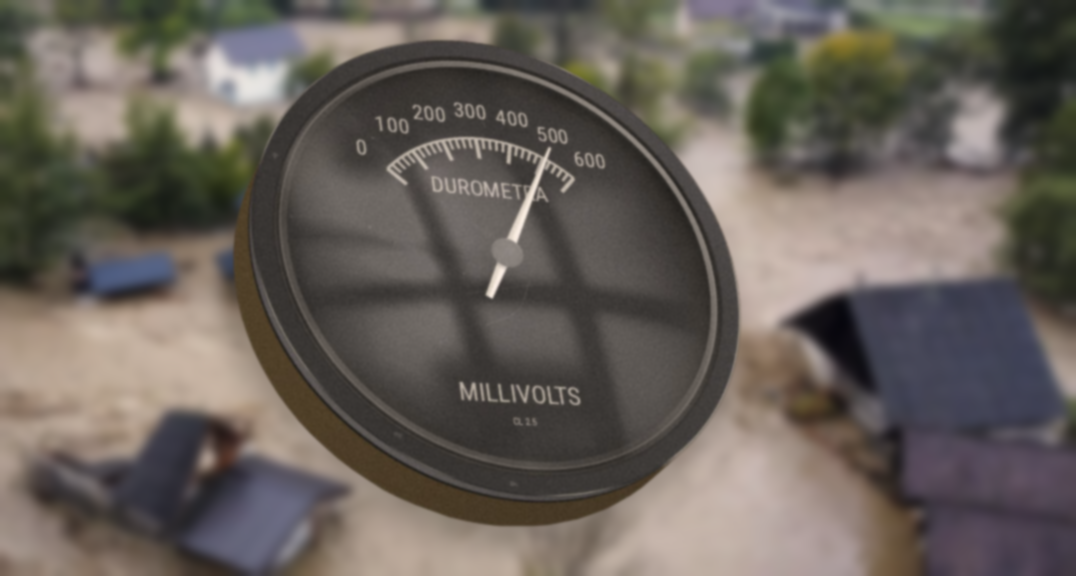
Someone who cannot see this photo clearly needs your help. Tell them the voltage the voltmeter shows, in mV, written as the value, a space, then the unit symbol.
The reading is 500 mV
